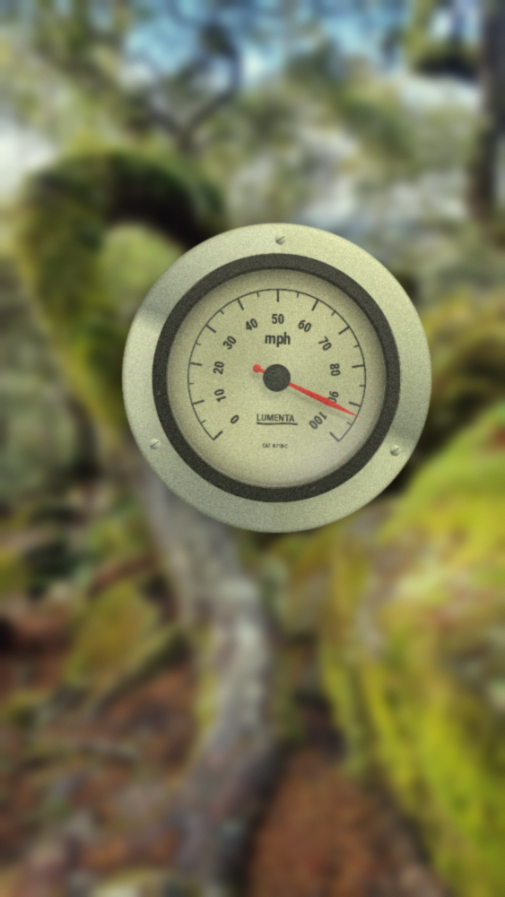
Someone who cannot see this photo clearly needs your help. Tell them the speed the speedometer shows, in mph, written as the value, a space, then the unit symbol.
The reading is 92.5 mph
